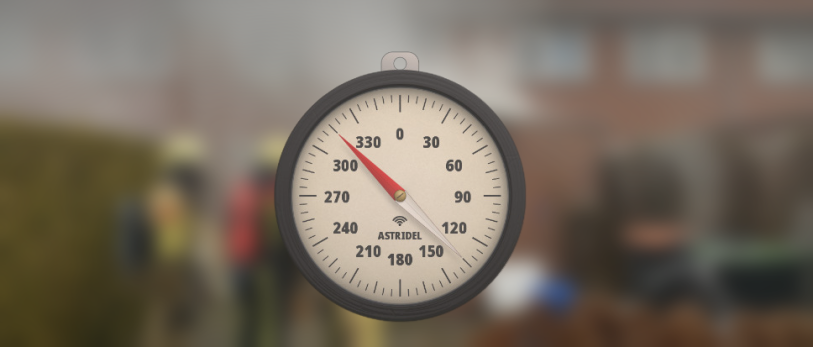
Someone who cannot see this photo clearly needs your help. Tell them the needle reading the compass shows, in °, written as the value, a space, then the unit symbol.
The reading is 315 °
